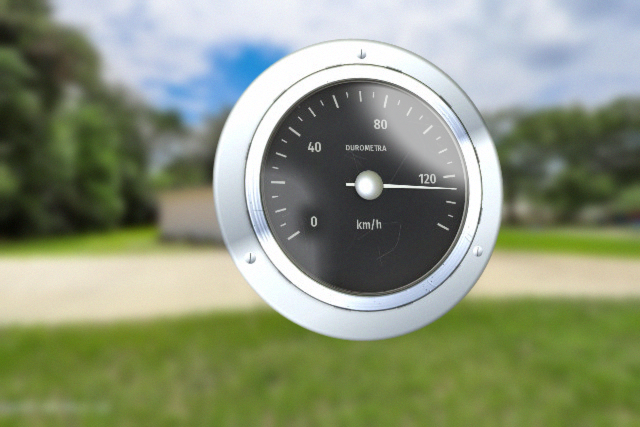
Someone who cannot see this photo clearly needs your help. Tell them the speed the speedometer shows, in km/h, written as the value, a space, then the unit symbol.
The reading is 125 km/h
